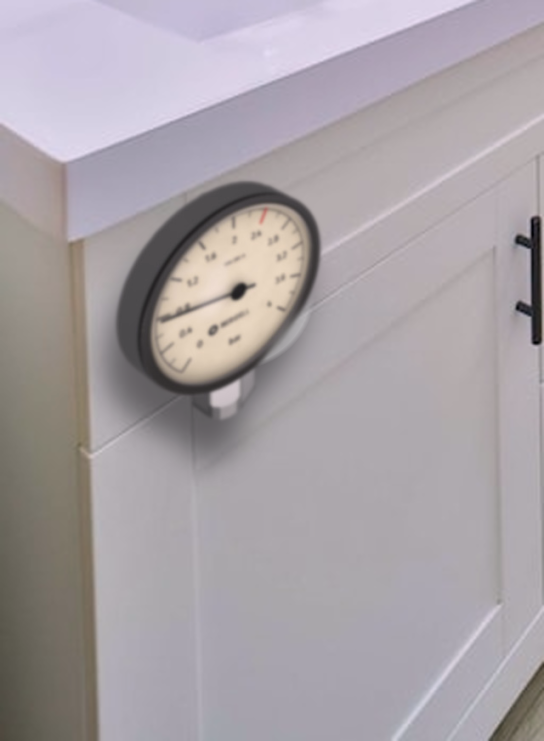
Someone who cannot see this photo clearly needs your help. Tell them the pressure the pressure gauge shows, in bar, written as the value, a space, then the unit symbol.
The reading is 0.8 bar
